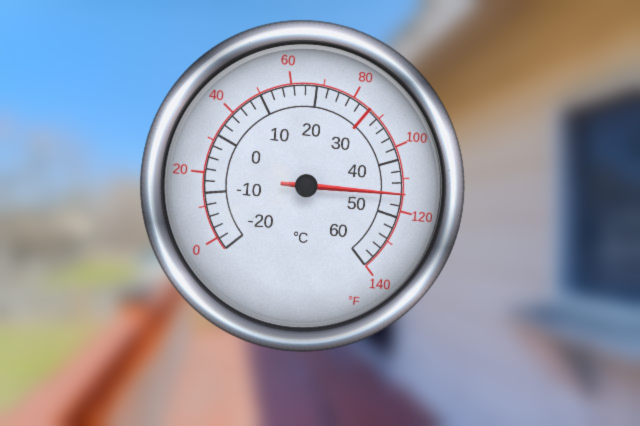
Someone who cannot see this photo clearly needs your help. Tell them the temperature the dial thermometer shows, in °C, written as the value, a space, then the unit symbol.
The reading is 46 °C
